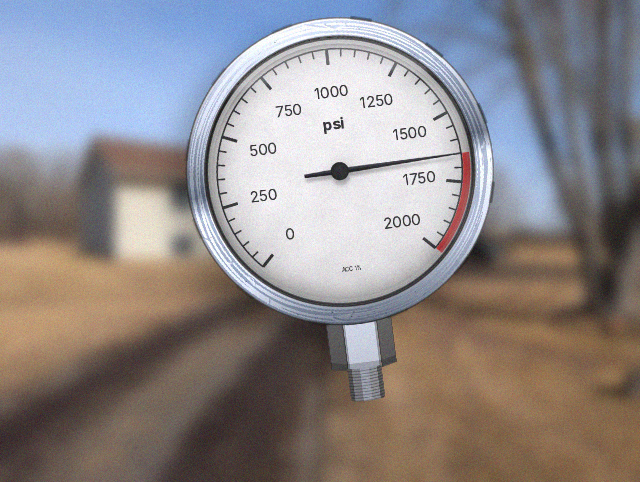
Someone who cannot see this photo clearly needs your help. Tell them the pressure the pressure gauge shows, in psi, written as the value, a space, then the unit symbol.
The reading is 1650 psi
